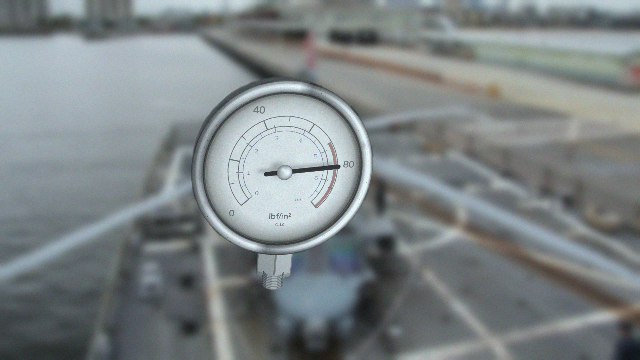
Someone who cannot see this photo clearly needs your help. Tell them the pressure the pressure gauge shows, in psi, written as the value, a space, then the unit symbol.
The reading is 80 psi
